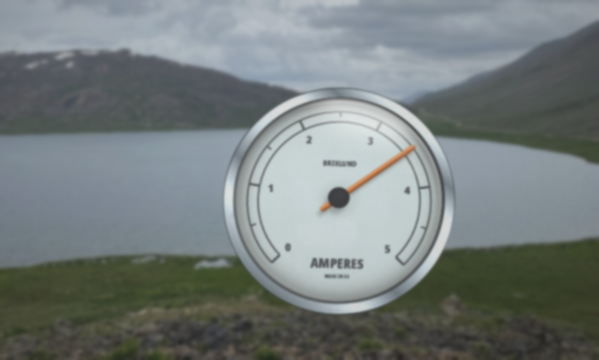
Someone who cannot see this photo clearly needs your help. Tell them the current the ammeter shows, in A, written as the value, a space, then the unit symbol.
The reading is 3.5 A
